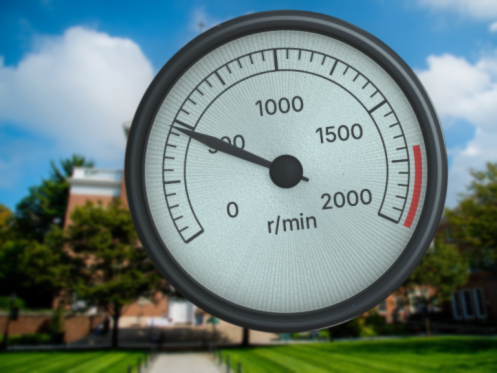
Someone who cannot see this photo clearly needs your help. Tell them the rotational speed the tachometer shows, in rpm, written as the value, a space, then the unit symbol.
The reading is 475 rpm
